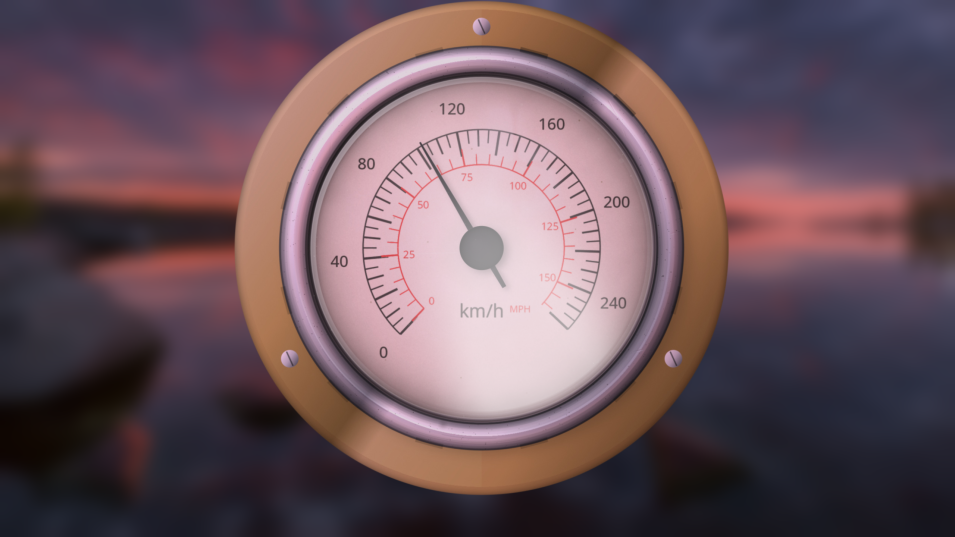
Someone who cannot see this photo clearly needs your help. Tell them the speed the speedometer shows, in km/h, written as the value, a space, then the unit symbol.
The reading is 102.5 km/h
